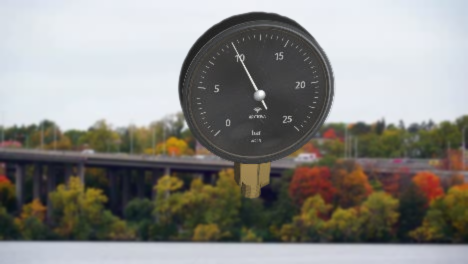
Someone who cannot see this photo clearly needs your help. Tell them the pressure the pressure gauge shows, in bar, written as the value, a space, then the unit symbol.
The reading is 10 bar
